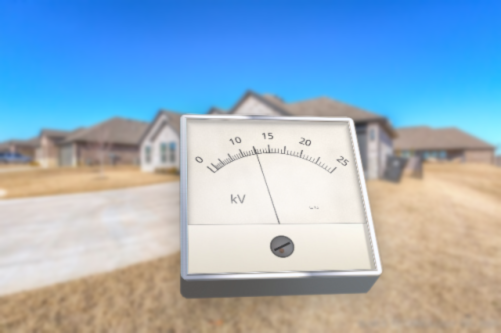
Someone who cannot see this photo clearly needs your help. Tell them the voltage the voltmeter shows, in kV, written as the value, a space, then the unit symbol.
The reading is 12.5 kV
